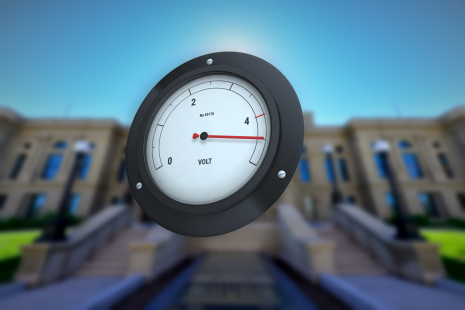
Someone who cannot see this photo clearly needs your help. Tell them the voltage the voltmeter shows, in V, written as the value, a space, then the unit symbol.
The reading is 4.5 V
